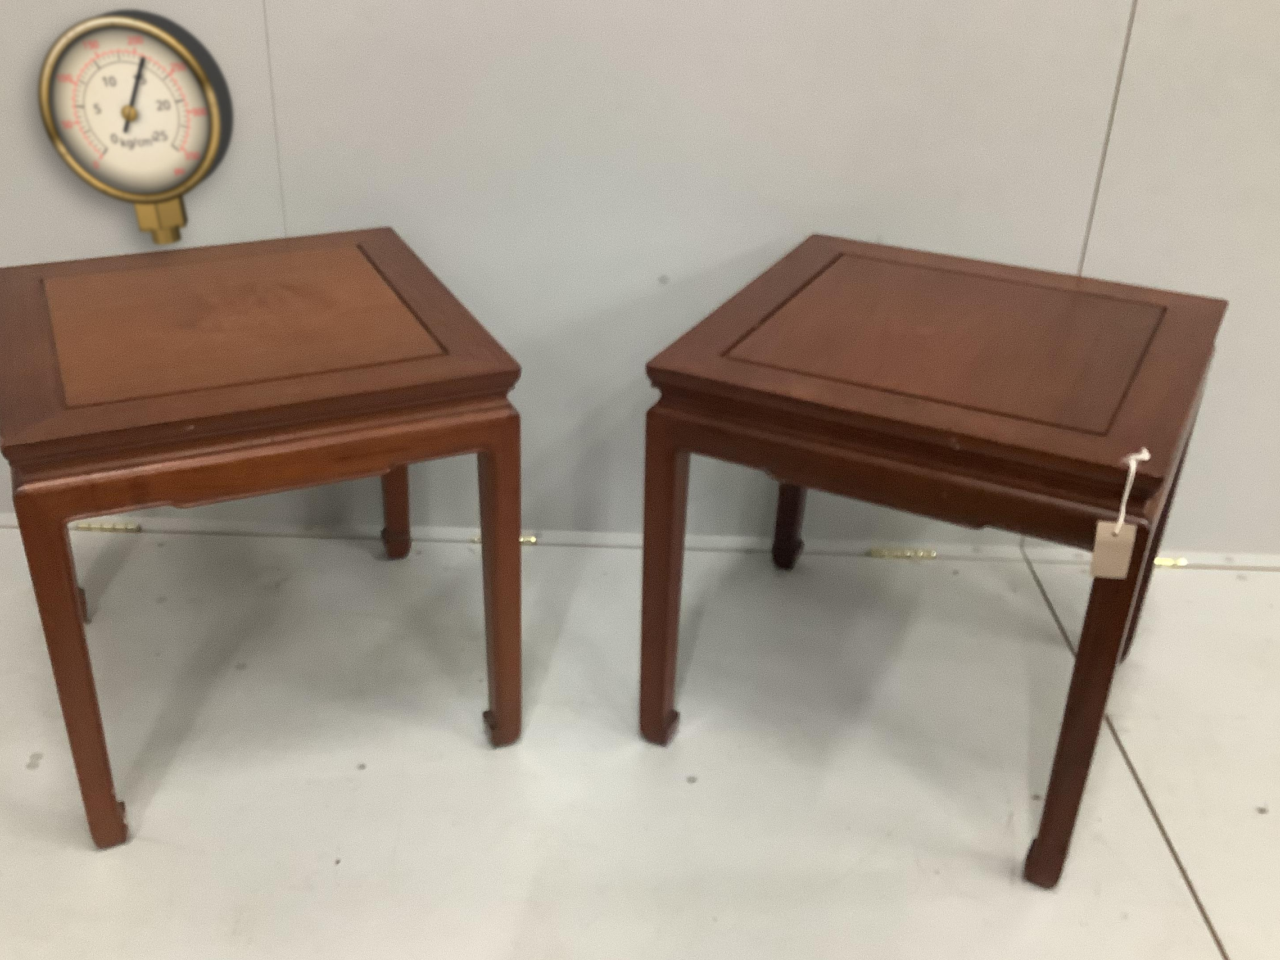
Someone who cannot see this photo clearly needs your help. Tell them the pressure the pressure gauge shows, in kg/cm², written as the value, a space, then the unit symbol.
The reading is 15 kg/cm²
